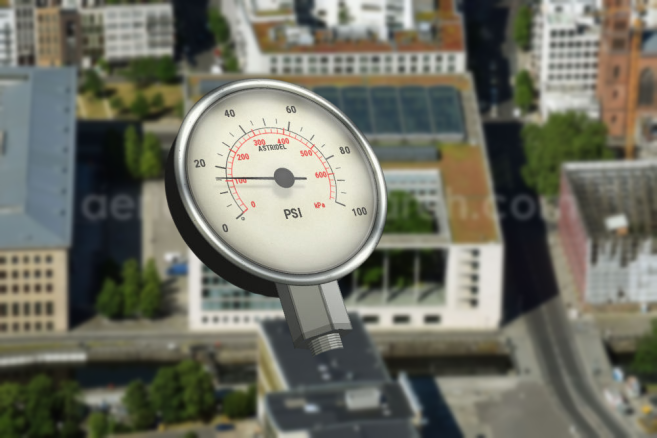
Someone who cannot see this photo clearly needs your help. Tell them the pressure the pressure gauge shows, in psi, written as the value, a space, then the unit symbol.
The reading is 15 psi
